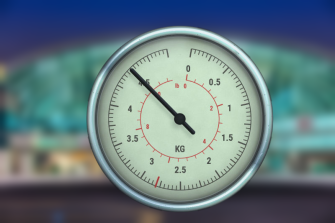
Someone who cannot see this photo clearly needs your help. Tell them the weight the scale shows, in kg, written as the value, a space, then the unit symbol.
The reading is 4.5 kg
